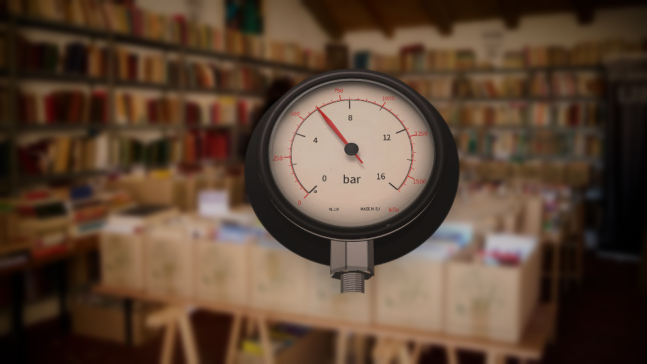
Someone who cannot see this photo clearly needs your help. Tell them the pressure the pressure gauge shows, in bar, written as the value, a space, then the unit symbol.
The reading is 6 bar
